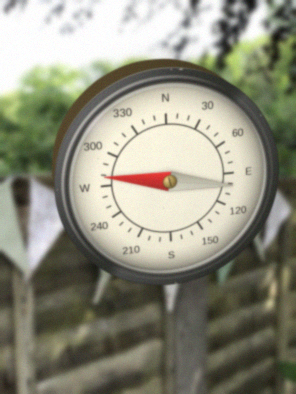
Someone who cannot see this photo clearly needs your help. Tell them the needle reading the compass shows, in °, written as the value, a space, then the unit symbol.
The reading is 280 °
